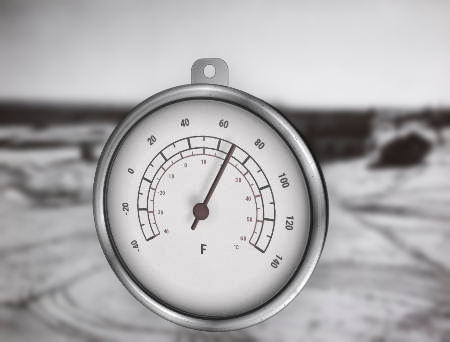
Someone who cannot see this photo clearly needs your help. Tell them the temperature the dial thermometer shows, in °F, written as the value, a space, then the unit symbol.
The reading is 70 °F
